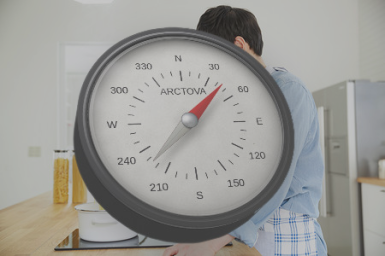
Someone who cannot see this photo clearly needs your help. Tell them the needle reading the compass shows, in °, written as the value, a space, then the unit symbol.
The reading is 45 °
